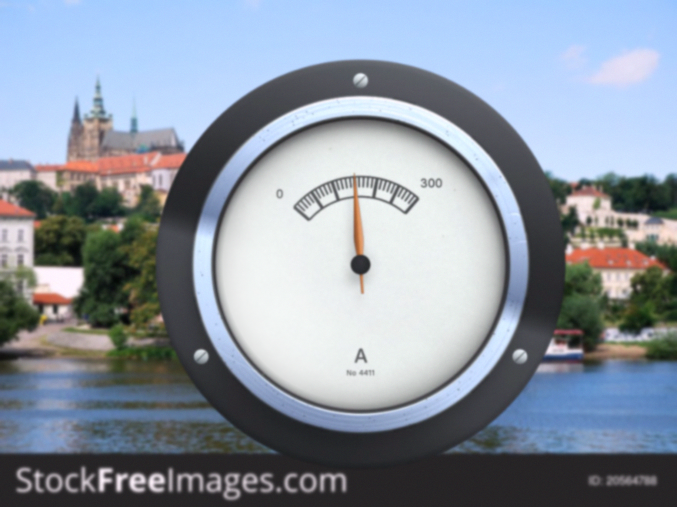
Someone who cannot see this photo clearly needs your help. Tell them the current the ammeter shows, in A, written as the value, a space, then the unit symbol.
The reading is 150 A
